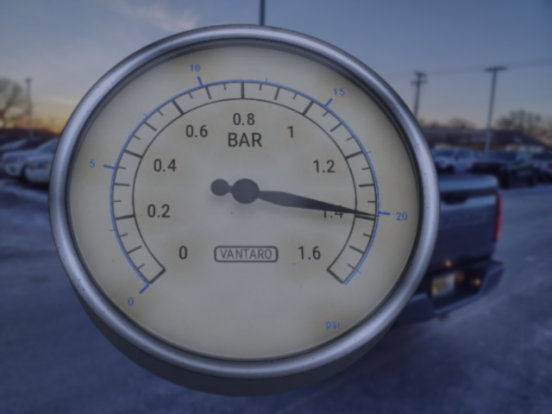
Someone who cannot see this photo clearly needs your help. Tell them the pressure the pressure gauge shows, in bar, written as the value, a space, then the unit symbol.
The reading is 1.4 bar
